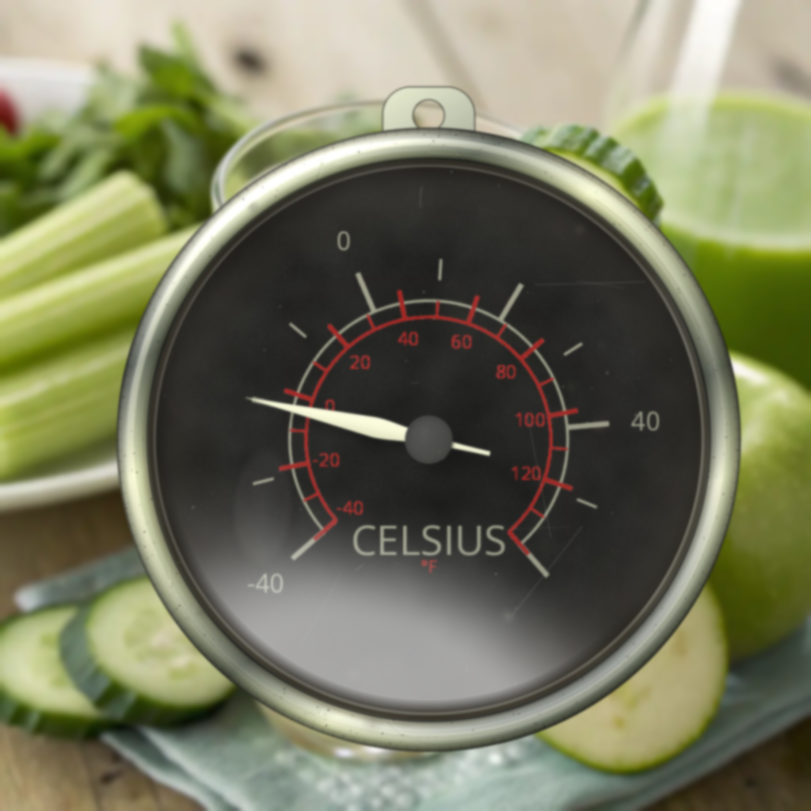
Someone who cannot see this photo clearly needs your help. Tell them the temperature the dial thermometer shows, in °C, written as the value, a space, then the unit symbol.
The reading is -20 °C
